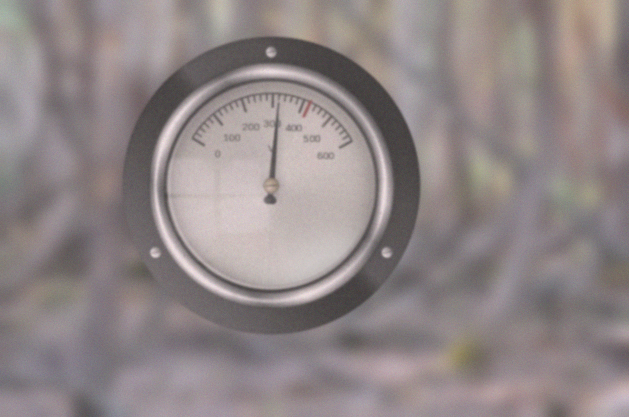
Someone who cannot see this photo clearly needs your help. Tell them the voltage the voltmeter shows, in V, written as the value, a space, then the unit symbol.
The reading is 320 V
